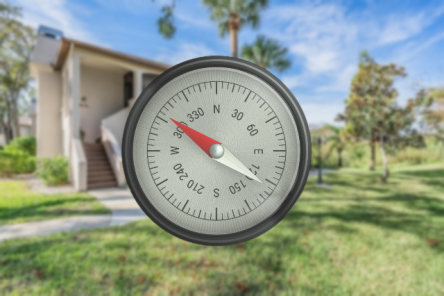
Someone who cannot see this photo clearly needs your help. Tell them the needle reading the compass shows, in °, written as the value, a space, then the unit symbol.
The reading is 305 °
